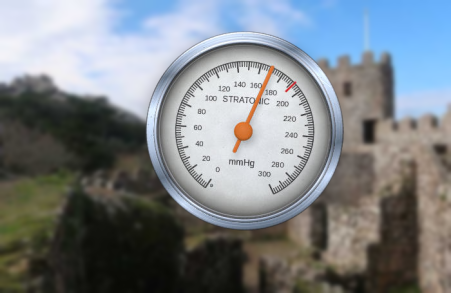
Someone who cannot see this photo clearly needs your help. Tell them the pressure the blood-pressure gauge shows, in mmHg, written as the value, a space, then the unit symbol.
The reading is 170 mmHg
